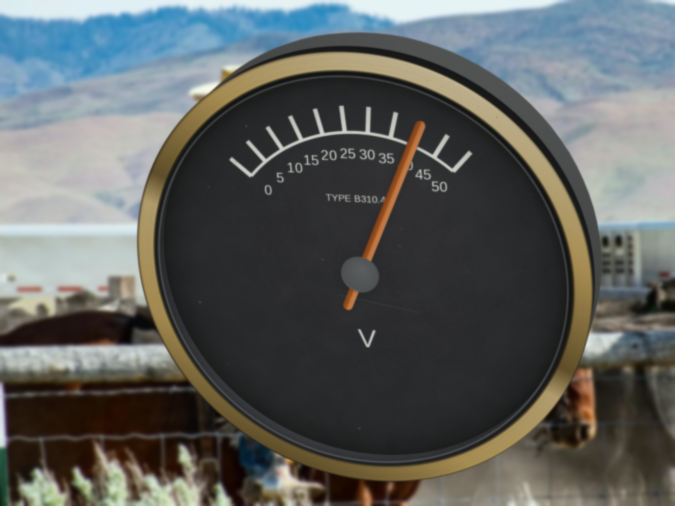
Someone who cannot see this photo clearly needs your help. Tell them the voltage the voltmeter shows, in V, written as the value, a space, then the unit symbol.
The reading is 40 V
